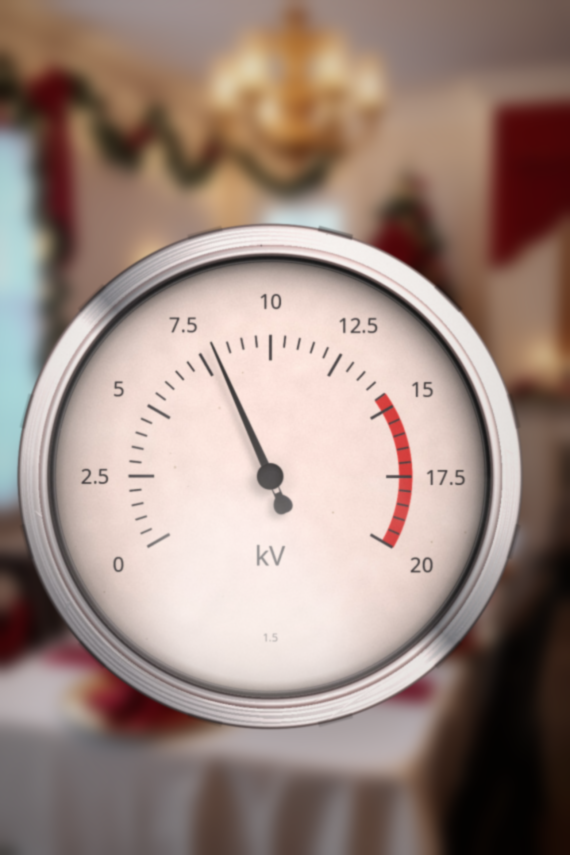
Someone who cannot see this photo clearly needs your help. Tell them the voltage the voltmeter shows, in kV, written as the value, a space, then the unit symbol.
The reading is 8 kV
